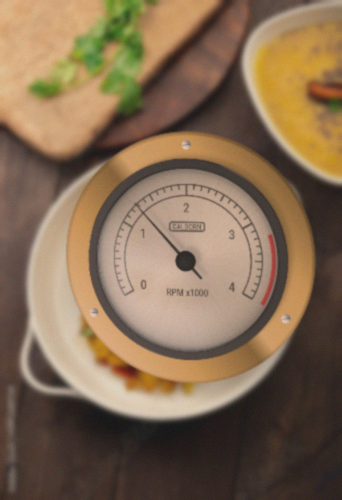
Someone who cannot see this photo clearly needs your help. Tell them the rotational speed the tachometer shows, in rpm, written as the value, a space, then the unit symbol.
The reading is 1300 rpm
